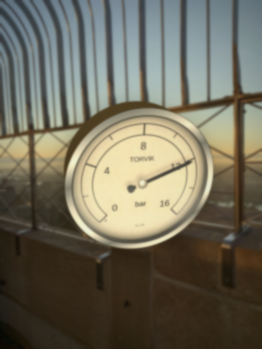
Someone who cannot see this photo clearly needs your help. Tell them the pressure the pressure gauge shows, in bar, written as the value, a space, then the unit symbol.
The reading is 12 bar
